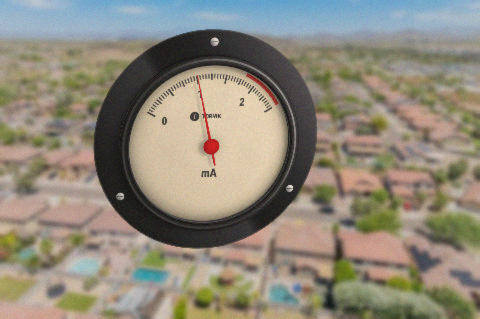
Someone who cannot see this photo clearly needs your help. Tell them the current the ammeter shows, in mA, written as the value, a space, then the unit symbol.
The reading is 1 mA
